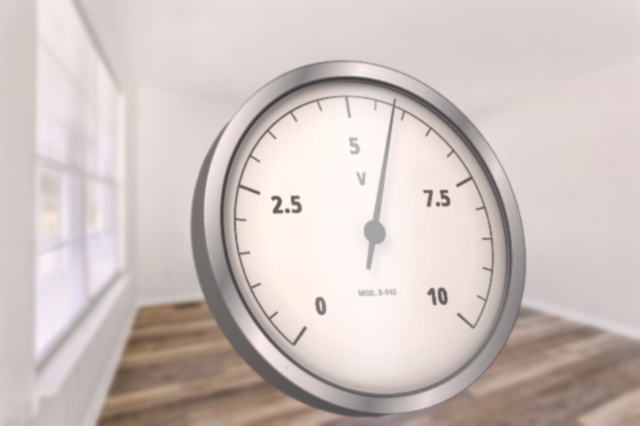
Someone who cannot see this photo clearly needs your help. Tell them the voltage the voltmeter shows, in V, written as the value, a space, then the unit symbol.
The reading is 5.75 V
